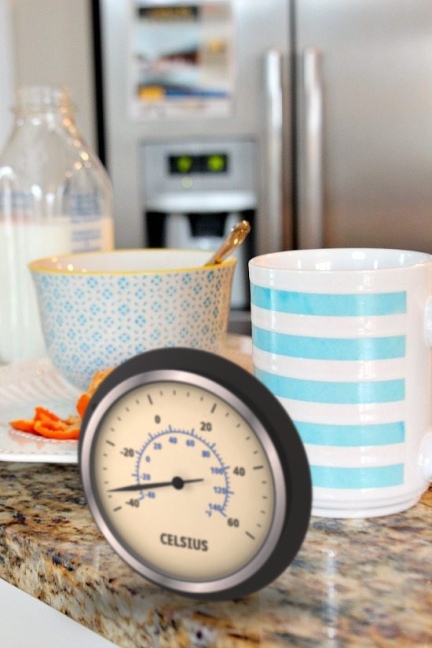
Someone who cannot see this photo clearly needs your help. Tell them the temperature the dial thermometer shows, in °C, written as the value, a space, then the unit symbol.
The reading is -34 °C
